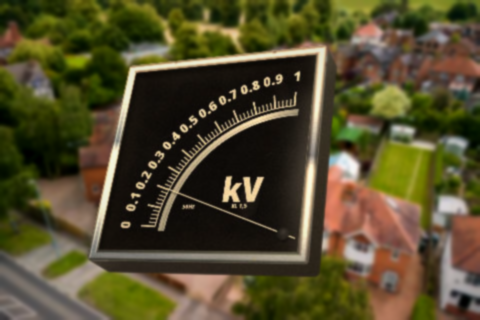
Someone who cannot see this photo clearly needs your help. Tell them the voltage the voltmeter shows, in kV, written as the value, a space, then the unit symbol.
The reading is 0.2 kV
